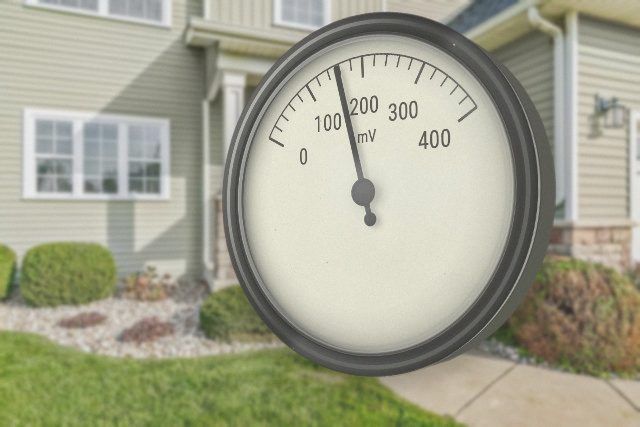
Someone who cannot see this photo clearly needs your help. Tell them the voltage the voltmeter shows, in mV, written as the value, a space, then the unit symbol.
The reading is 160 mV
